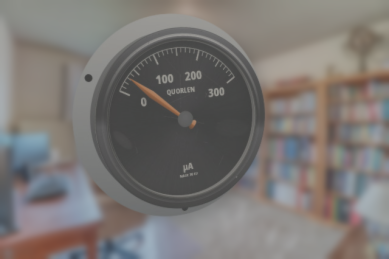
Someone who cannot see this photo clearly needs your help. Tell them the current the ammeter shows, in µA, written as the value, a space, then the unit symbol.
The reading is 30 µA
